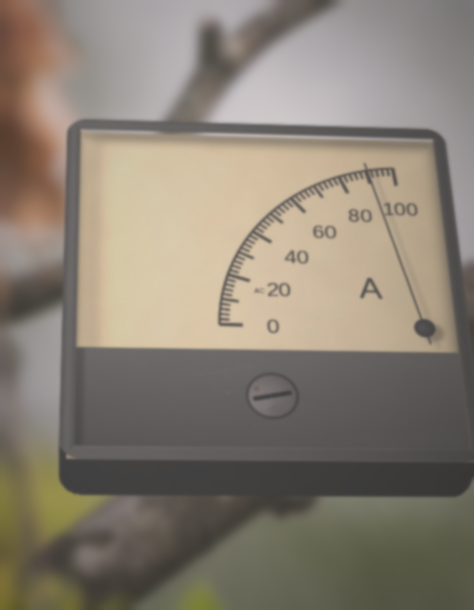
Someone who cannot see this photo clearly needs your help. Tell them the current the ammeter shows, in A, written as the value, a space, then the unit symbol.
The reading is 90 A
